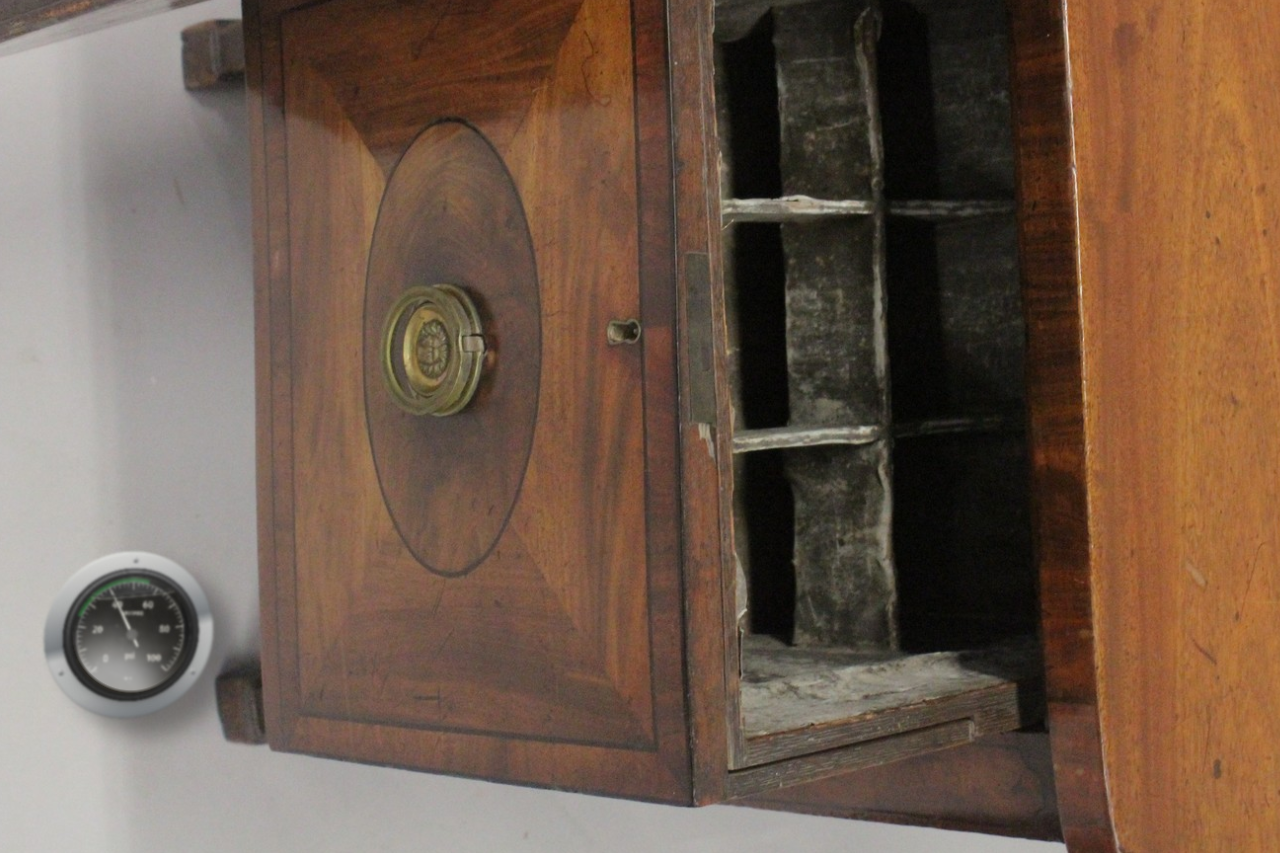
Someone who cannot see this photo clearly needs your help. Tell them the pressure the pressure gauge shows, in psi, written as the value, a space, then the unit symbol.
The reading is 40 psi
